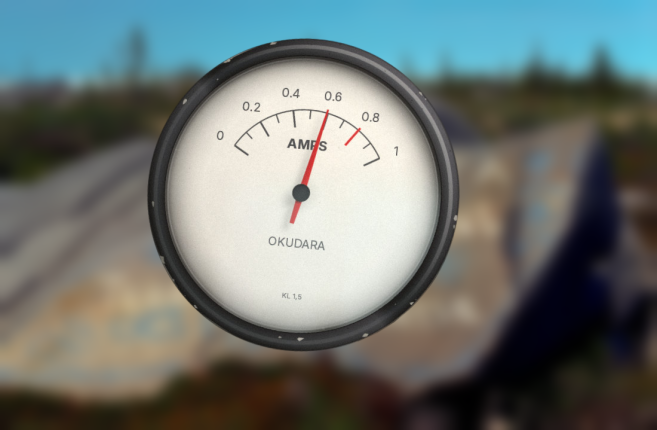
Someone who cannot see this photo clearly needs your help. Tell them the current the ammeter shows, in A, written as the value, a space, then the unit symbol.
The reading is 0.6 A
